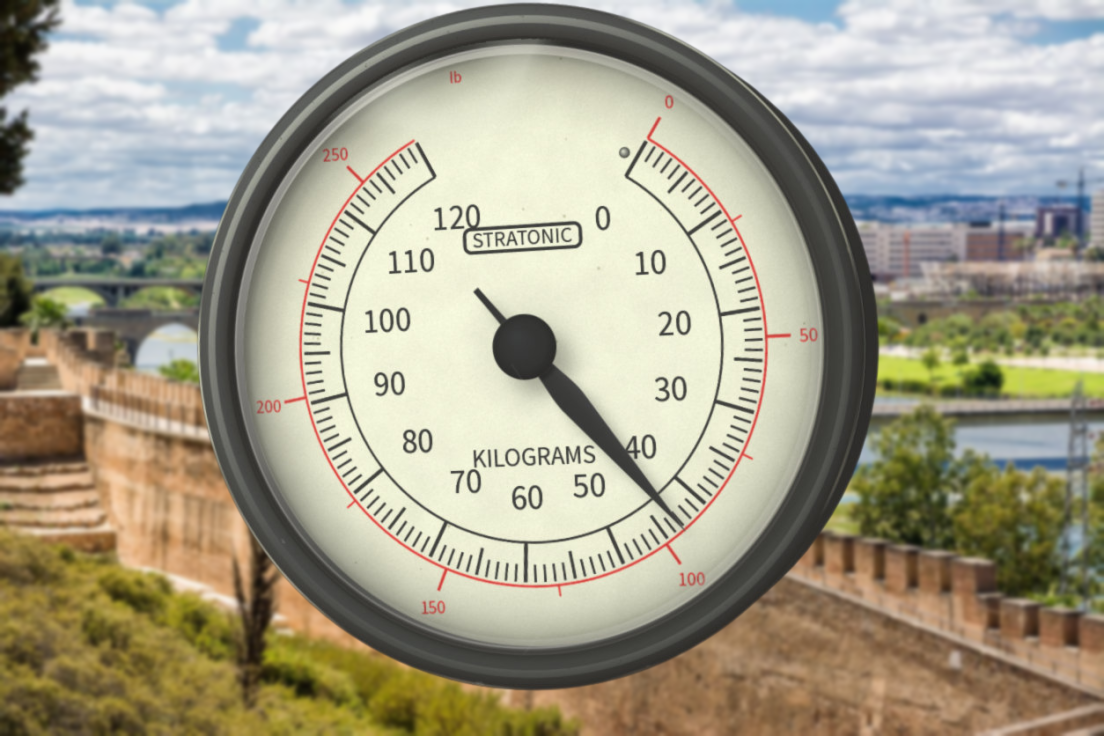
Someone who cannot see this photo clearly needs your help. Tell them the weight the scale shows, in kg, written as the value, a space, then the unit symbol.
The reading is 43 kg
